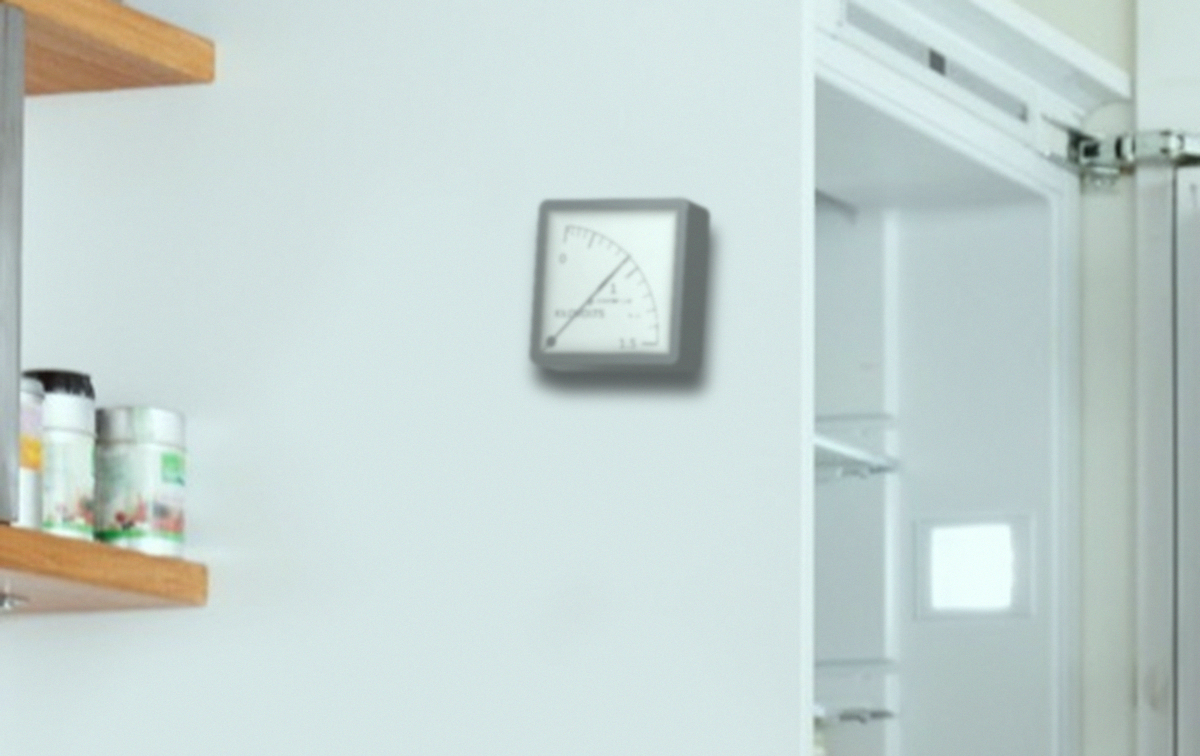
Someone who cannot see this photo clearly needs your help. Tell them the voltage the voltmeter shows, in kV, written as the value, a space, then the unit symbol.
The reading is 0.9 kV
